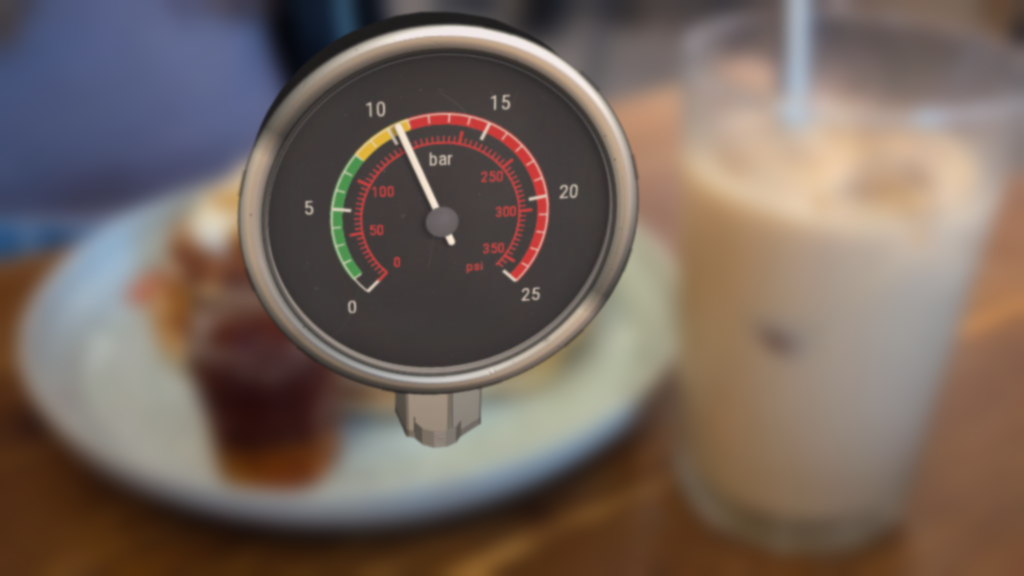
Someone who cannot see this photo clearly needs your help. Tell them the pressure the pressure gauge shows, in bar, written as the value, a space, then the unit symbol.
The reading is 10.5 bar
